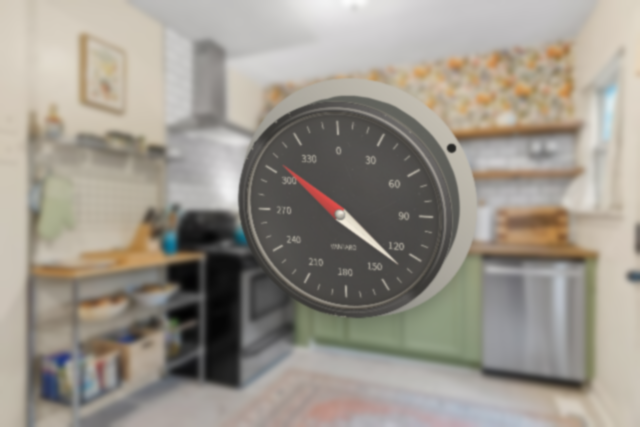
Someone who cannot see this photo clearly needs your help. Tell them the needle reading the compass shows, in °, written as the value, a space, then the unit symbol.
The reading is 310 °
